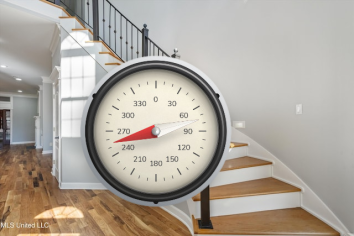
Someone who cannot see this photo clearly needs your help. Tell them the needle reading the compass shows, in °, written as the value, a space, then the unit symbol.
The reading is 255 °
